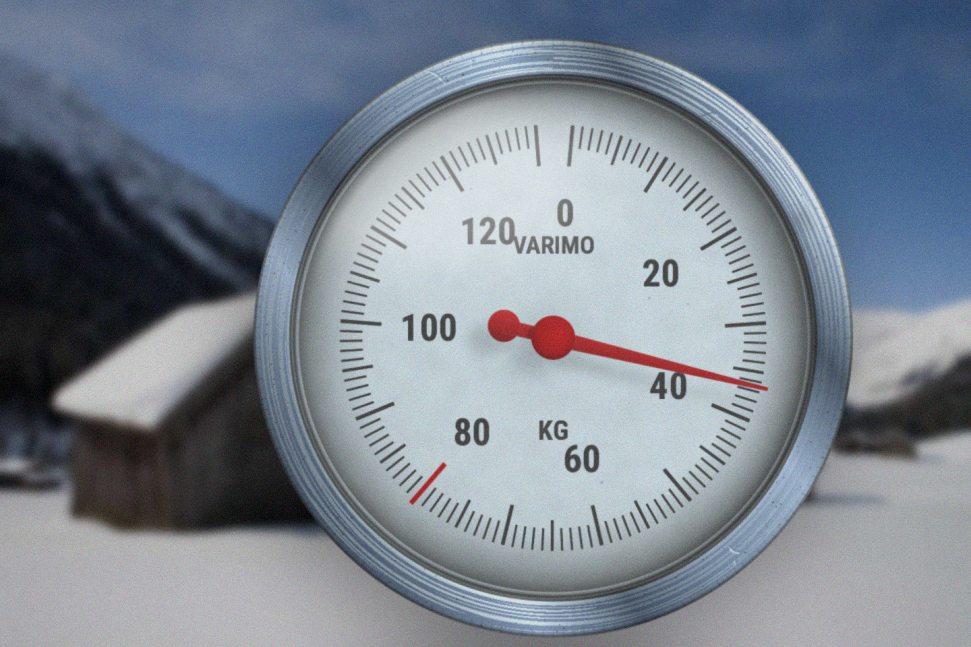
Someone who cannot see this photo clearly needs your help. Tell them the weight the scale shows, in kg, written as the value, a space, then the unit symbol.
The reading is 36.5 kg
